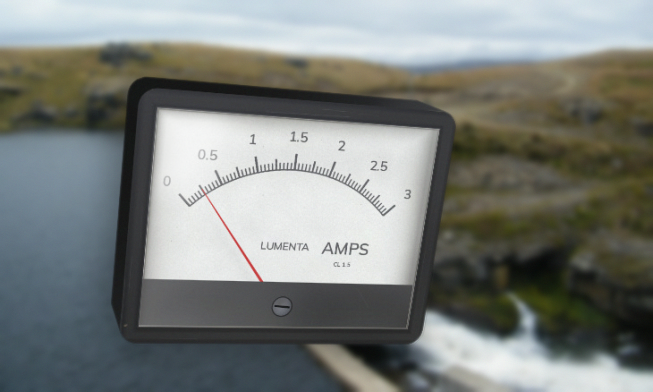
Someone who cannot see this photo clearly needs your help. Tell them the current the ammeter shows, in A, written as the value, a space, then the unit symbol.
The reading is 0.25 A
